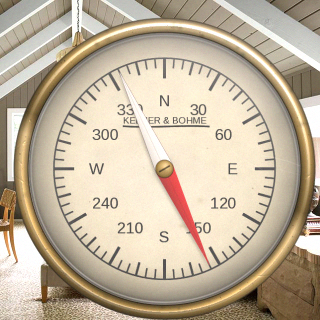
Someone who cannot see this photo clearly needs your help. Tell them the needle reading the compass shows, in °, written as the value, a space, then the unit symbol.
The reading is 155 °
